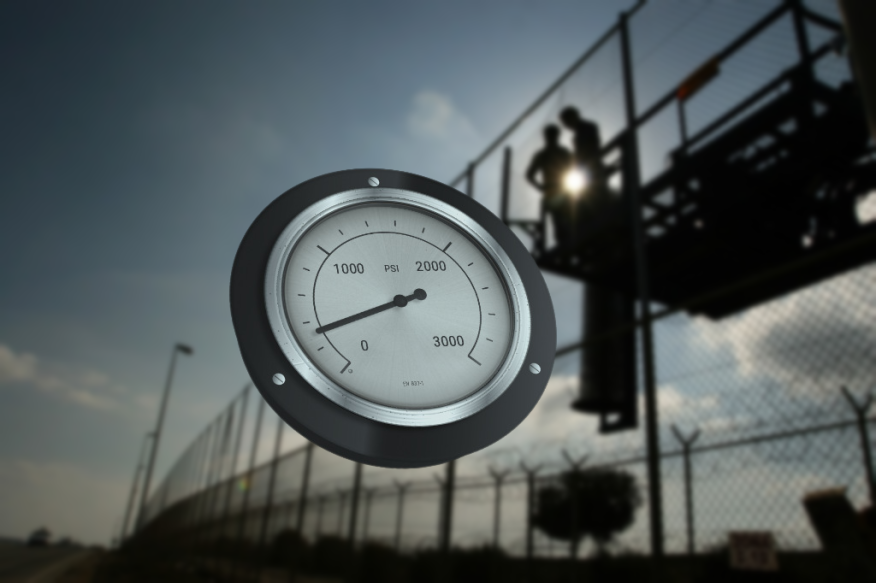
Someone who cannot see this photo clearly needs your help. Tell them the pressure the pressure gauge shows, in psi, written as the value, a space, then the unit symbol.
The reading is 300 psi
